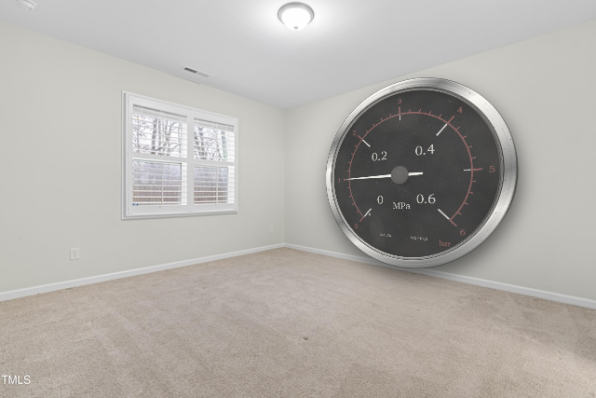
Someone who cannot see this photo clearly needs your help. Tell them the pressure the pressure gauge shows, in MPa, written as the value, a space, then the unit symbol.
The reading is 0.1 MPa
